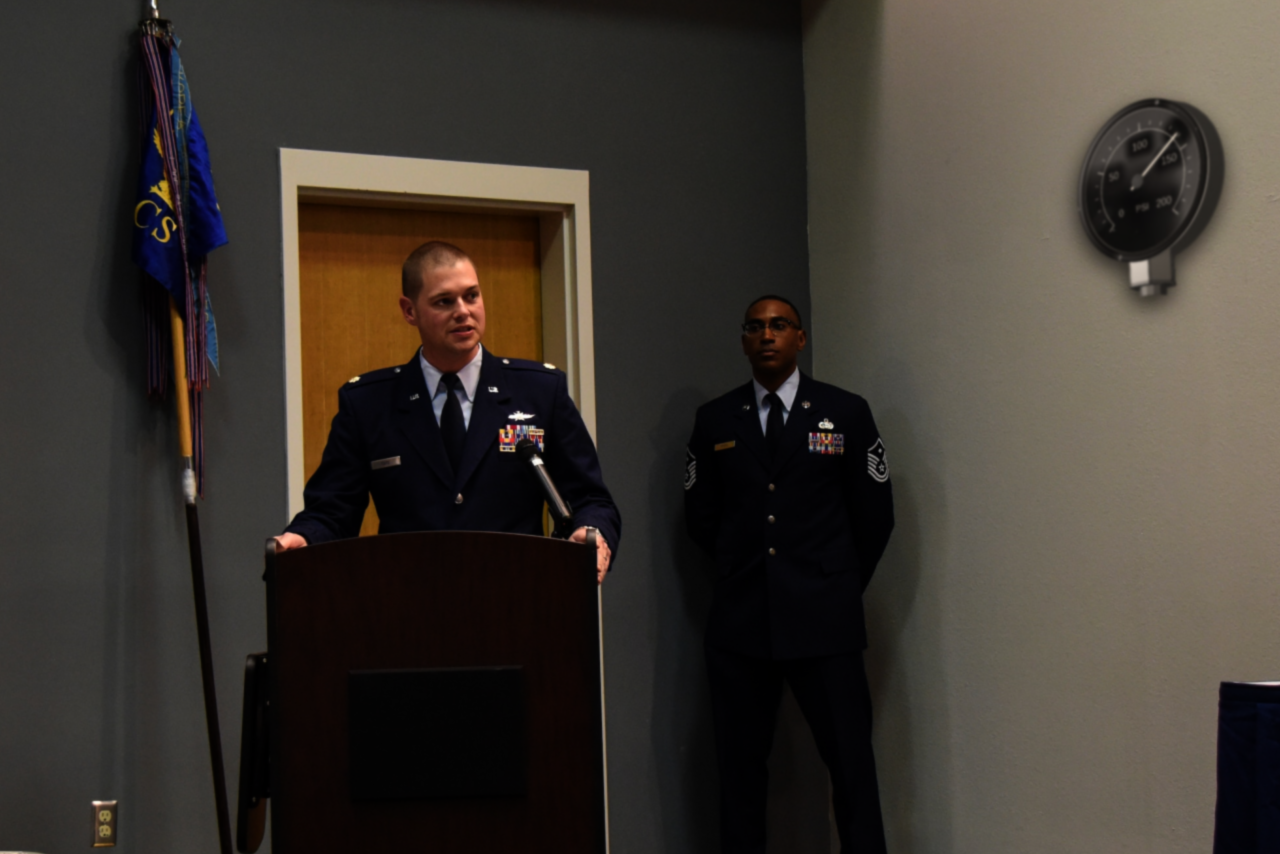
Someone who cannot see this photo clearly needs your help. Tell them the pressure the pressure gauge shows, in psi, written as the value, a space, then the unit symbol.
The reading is 140 psi
